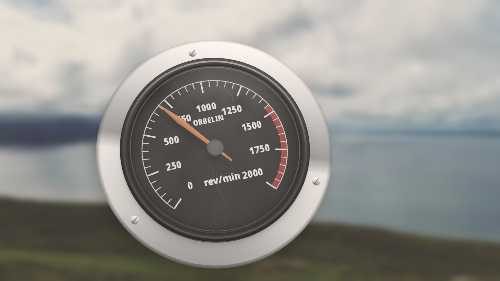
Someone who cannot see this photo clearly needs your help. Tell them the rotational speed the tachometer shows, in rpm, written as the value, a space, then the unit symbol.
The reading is 700 rpm
